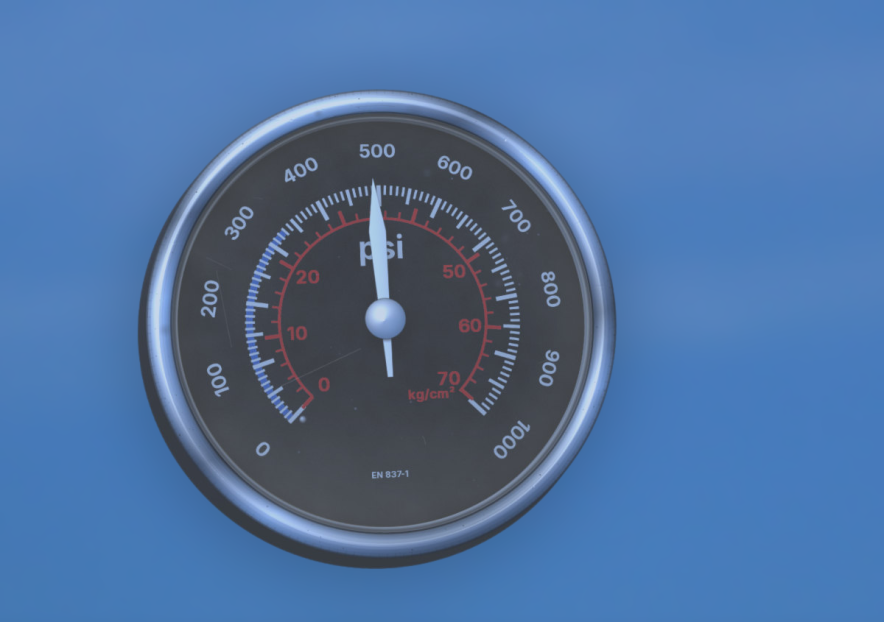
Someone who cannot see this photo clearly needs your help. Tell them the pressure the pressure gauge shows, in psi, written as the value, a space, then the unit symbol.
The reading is 490 psi
